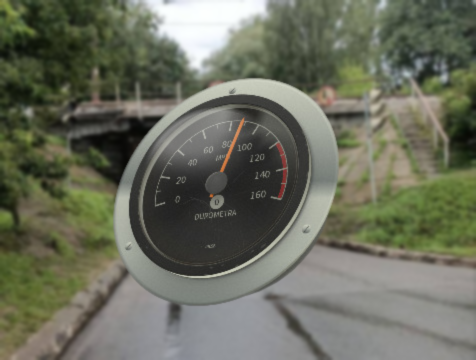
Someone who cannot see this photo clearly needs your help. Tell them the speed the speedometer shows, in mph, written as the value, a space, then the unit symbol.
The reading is 90 mph
